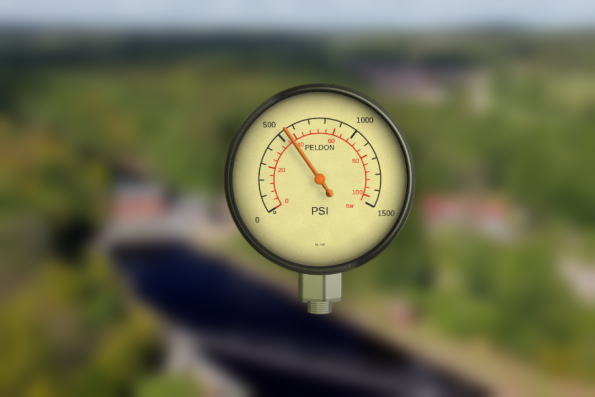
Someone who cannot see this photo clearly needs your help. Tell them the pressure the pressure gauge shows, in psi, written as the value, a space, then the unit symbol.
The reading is 550 psi
